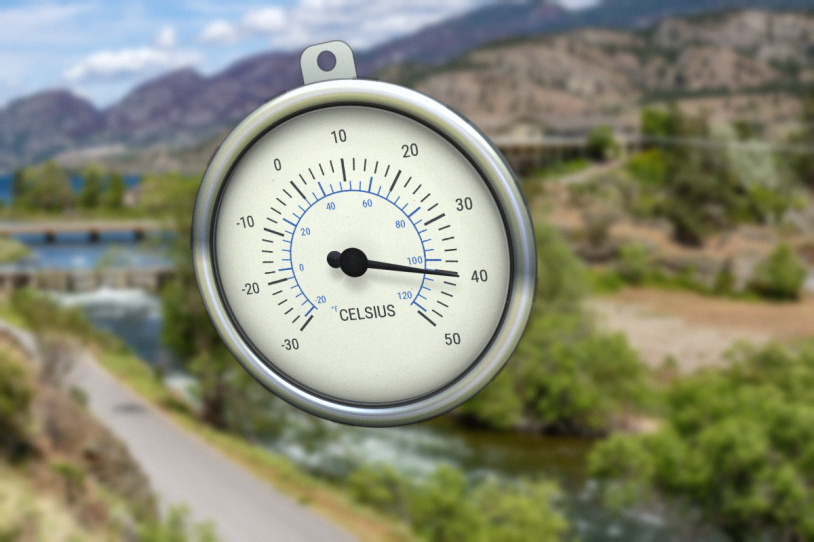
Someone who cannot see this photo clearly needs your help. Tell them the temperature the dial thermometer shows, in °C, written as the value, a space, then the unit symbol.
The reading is 40 °C
